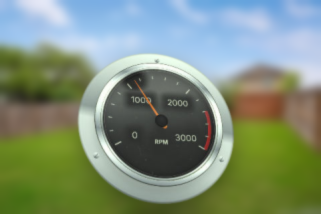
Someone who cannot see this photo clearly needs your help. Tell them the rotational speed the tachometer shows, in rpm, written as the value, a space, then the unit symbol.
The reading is 1100 rpm
